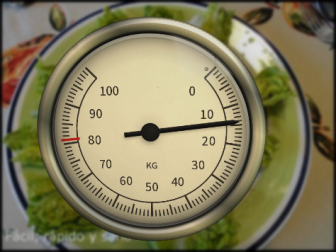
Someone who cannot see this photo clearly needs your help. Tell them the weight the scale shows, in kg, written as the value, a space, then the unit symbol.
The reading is 14 kg
